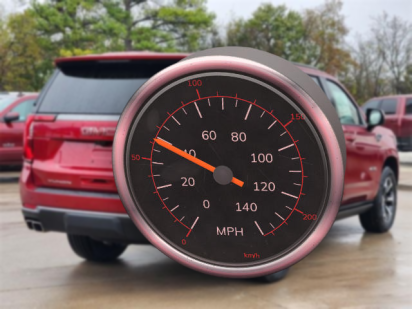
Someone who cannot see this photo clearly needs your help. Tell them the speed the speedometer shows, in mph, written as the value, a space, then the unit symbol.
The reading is 40 mph
